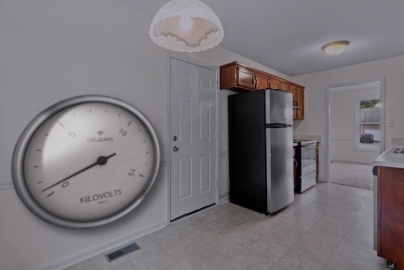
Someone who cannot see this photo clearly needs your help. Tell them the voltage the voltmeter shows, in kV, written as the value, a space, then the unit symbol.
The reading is 0.5 kV
